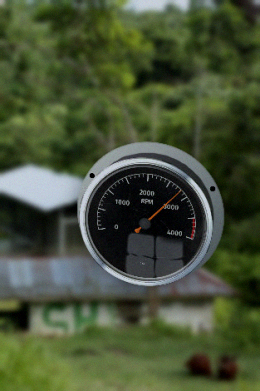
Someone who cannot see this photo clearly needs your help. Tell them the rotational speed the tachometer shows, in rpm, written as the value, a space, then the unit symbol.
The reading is 2800 rpm
